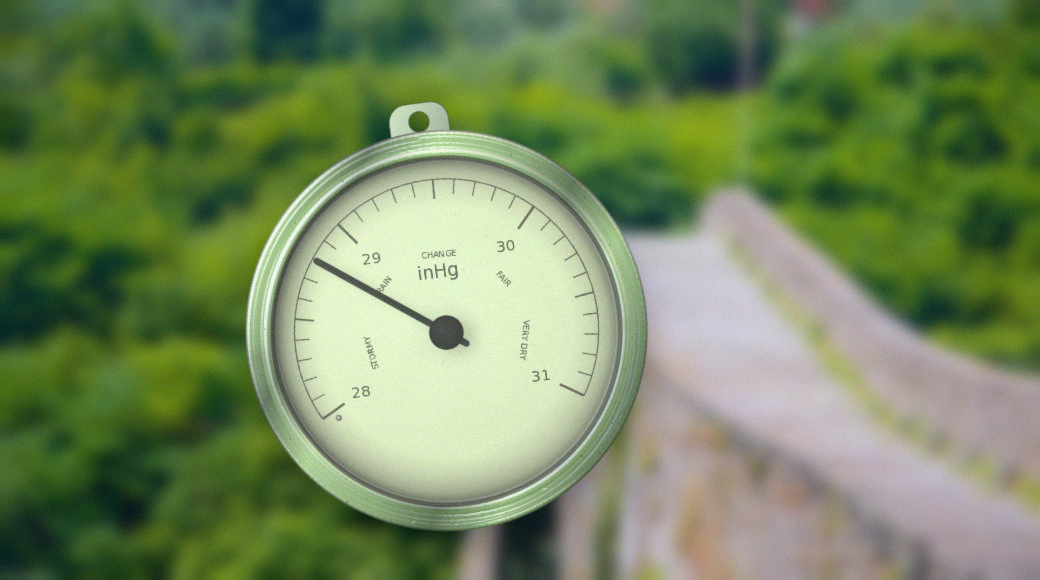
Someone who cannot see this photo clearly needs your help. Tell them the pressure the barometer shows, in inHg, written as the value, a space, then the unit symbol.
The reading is 28.8 inHg
